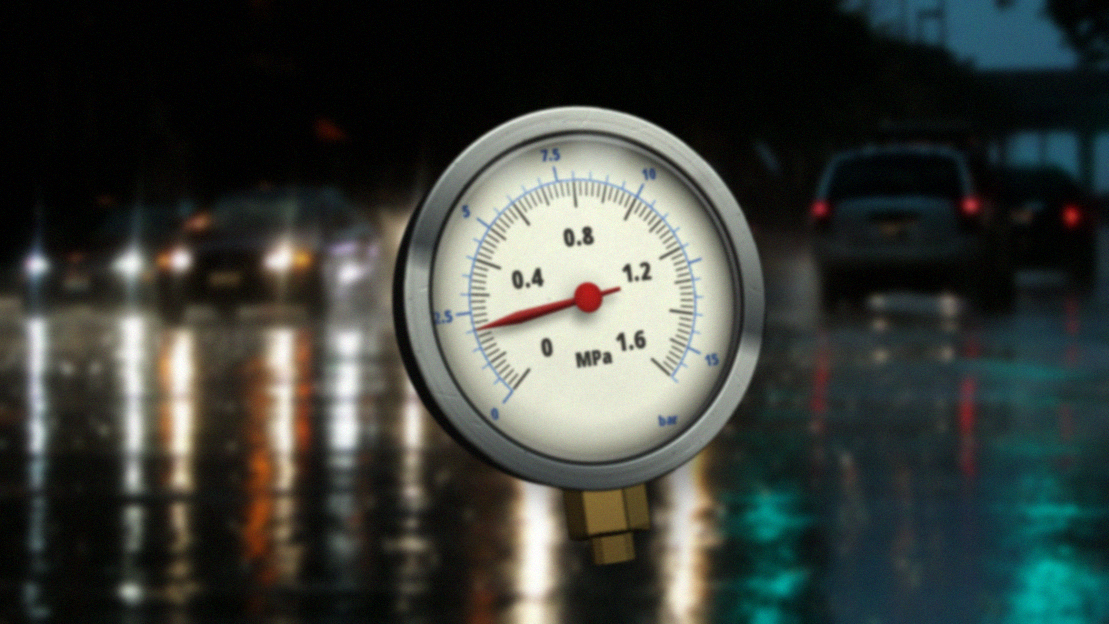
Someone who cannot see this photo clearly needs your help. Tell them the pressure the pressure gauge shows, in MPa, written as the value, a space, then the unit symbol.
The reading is 0.2 MPa
